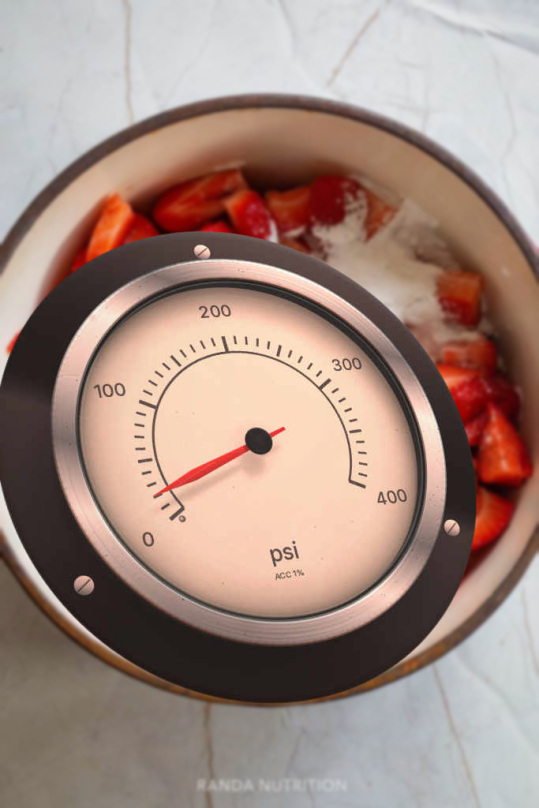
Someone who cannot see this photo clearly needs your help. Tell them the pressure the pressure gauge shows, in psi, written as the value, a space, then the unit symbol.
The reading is 20 psi
